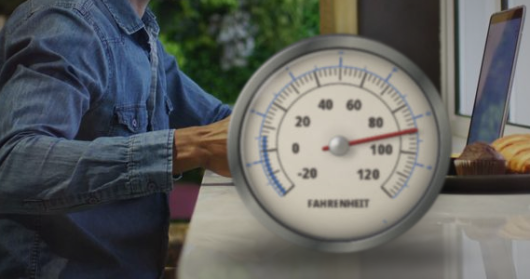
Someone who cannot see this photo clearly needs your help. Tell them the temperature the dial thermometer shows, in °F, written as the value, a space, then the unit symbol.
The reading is 90 °F
